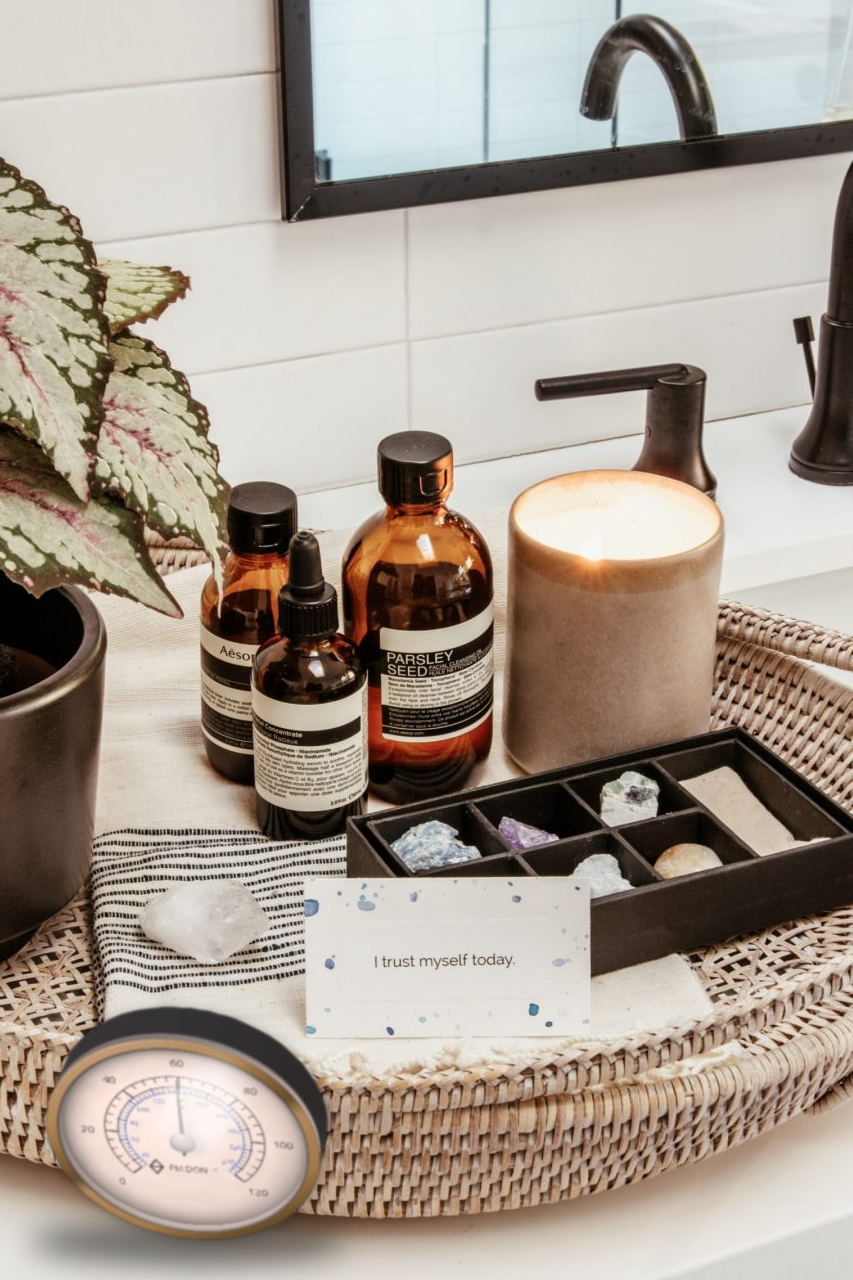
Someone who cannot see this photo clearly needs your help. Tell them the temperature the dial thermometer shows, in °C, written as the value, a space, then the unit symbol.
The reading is 60 °C
